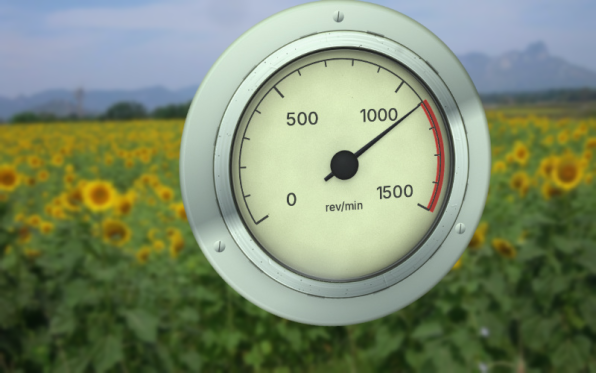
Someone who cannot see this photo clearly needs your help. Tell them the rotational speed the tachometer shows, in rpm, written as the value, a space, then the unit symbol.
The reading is 1100 rpm
